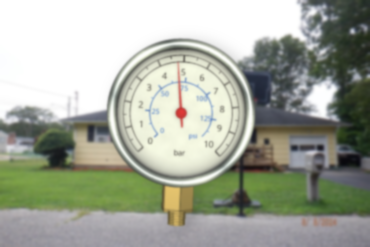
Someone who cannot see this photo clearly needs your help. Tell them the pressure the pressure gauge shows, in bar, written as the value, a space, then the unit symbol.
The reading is 4.75 bar
